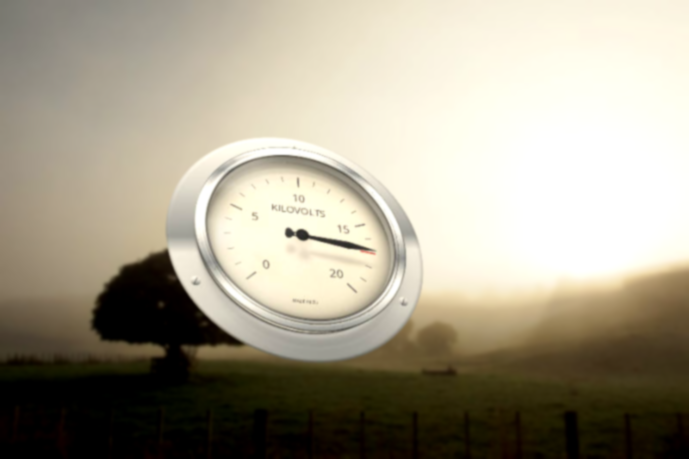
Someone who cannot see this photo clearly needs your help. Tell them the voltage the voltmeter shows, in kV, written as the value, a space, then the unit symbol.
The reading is 17 kV
